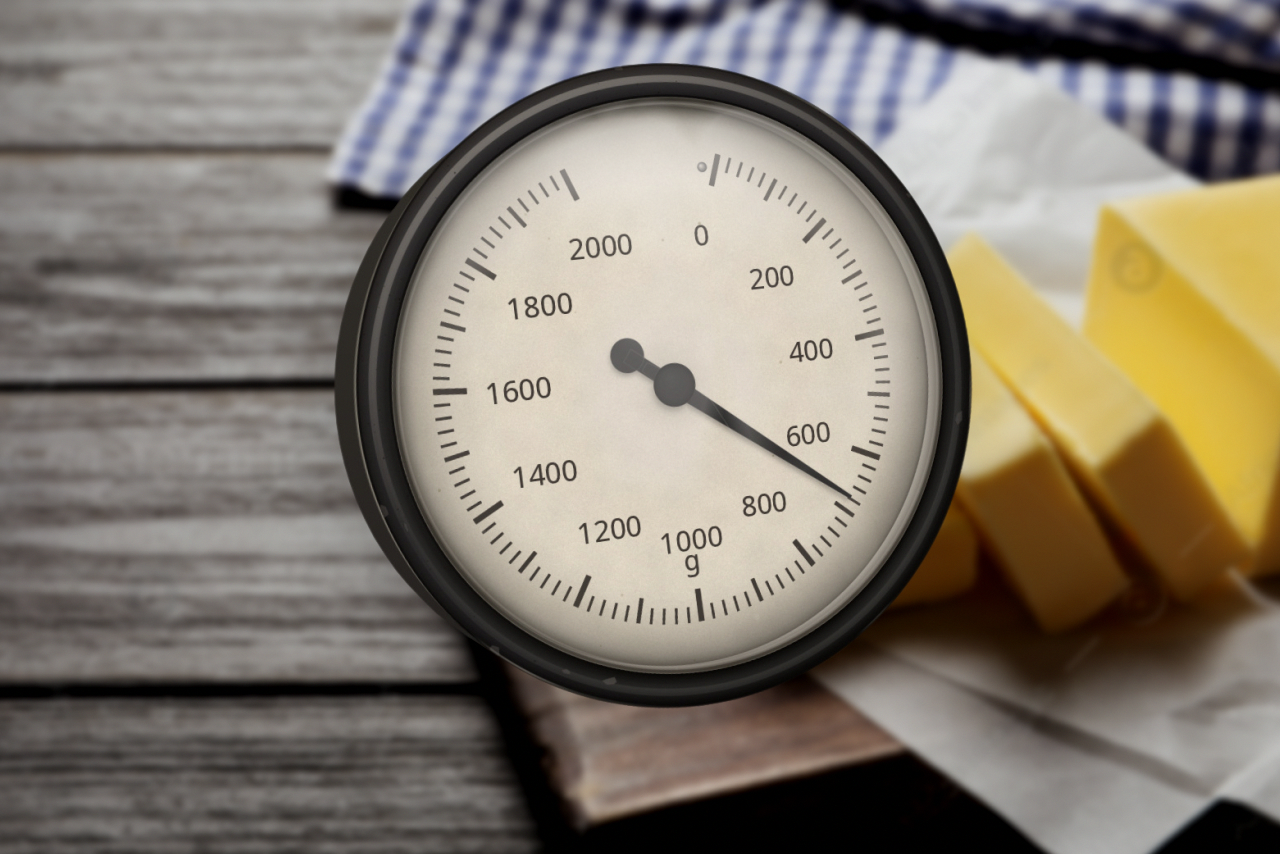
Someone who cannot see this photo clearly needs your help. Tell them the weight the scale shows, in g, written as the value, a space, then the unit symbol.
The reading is 680 g
